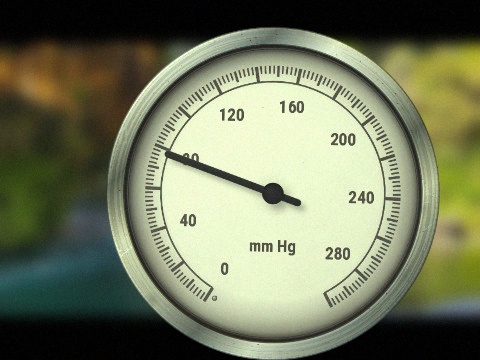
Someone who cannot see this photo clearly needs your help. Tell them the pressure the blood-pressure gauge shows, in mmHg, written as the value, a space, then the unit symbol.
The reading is 78 mmHg
